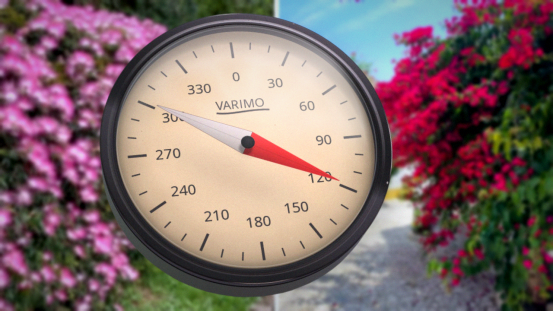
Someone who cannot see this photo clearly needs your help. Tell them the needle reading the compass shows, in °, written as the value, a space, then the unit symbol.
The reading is 120 °
